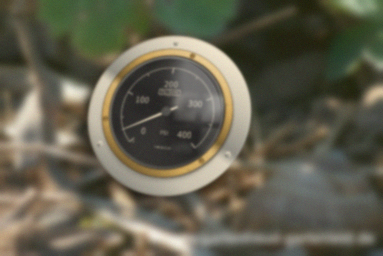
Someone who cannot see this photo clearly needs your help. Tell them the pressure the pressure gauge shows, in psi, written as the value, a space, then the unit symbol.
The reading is 25 psi
